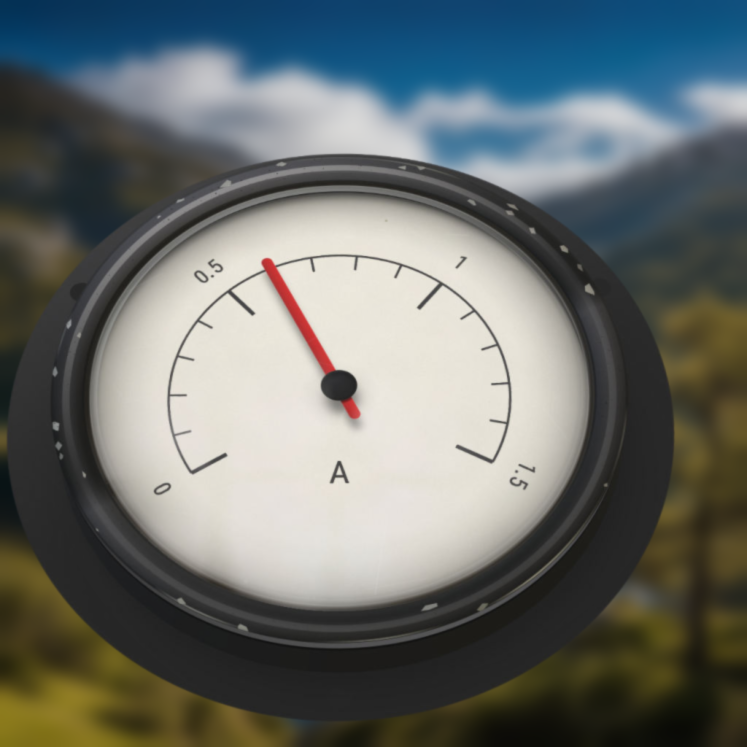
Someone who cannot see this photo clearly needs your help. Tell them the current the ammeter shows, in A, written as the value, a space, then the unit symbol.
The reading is 0.6 A
